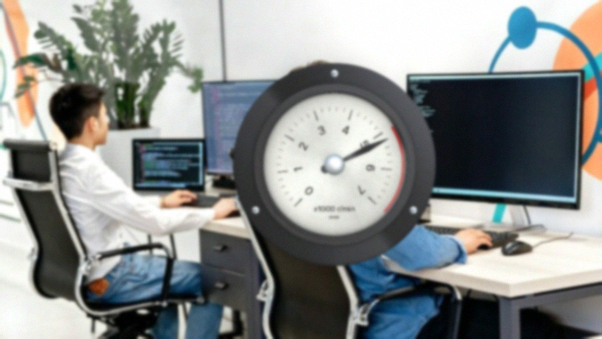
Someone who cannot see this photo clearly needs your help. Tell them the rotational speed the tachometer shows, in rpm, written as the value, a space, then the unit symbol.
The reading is 5200 rpm
